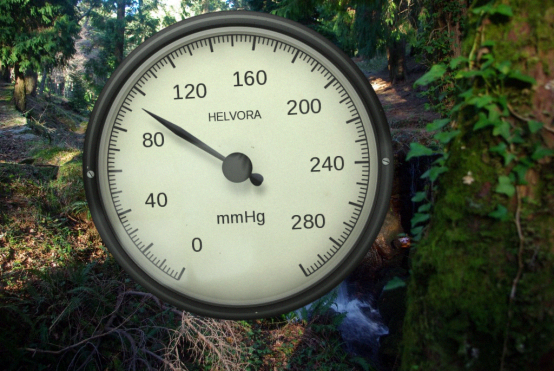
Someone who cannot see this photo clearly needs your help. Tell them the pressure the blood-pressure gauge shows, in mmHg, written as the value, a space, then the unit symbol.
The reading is 94 mmHg
